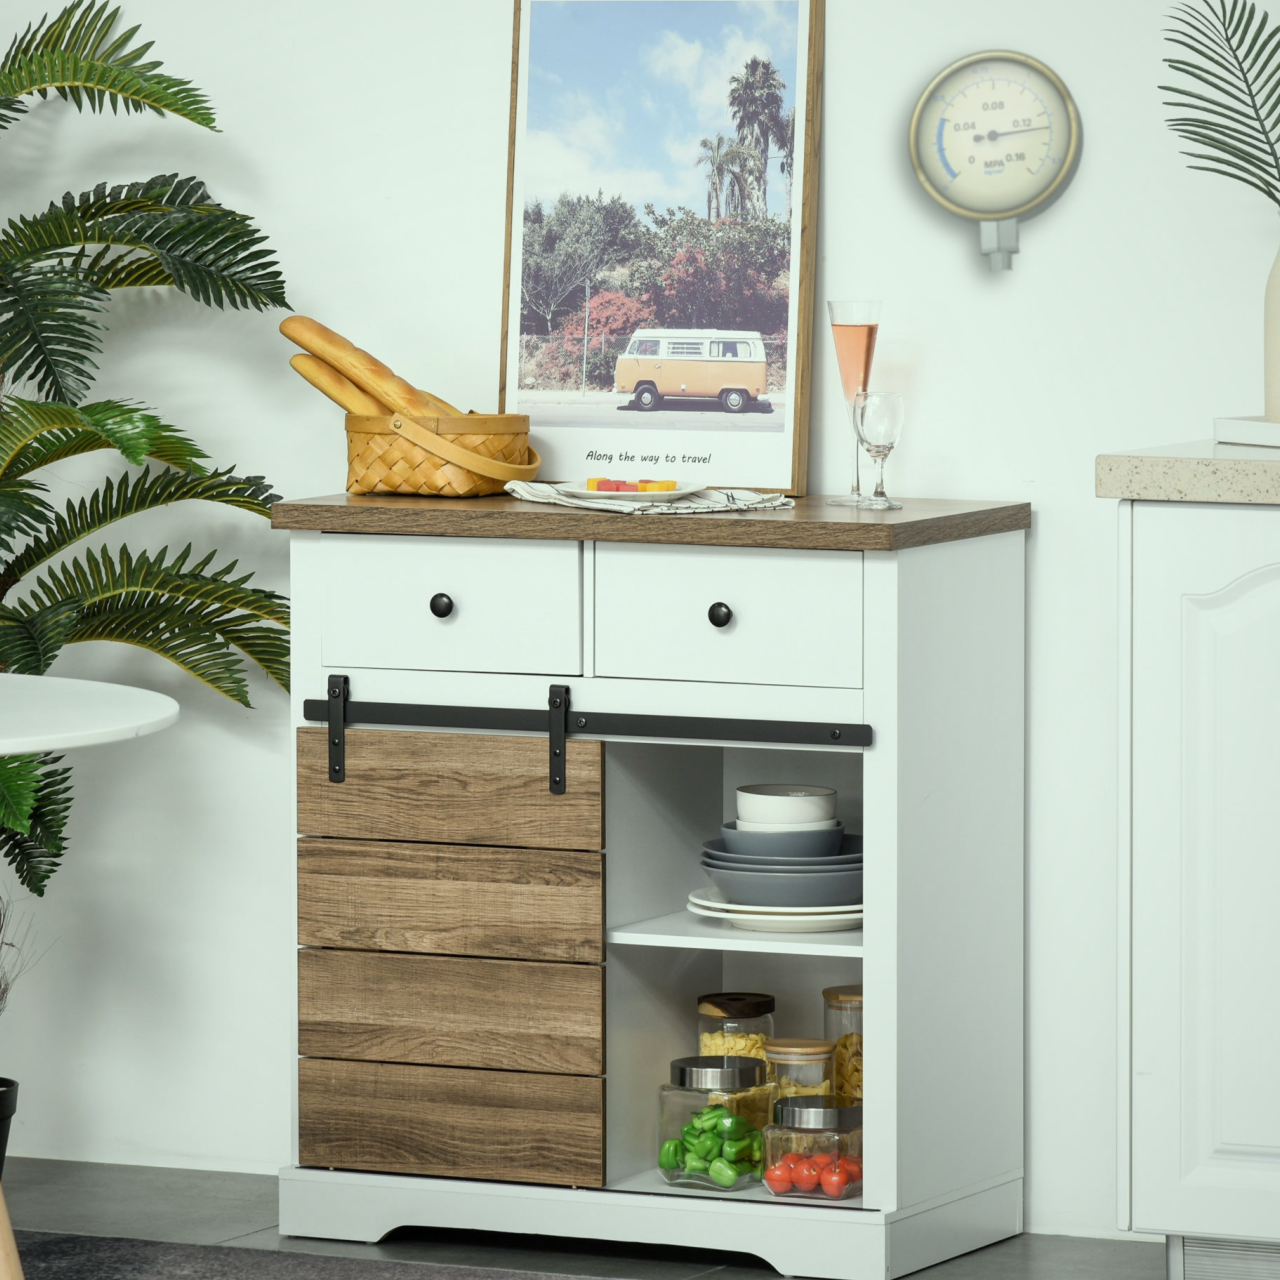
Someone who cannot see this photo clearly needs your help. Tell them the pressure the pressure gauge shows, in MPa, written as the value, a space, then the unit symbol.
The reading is 0.13 MPa
